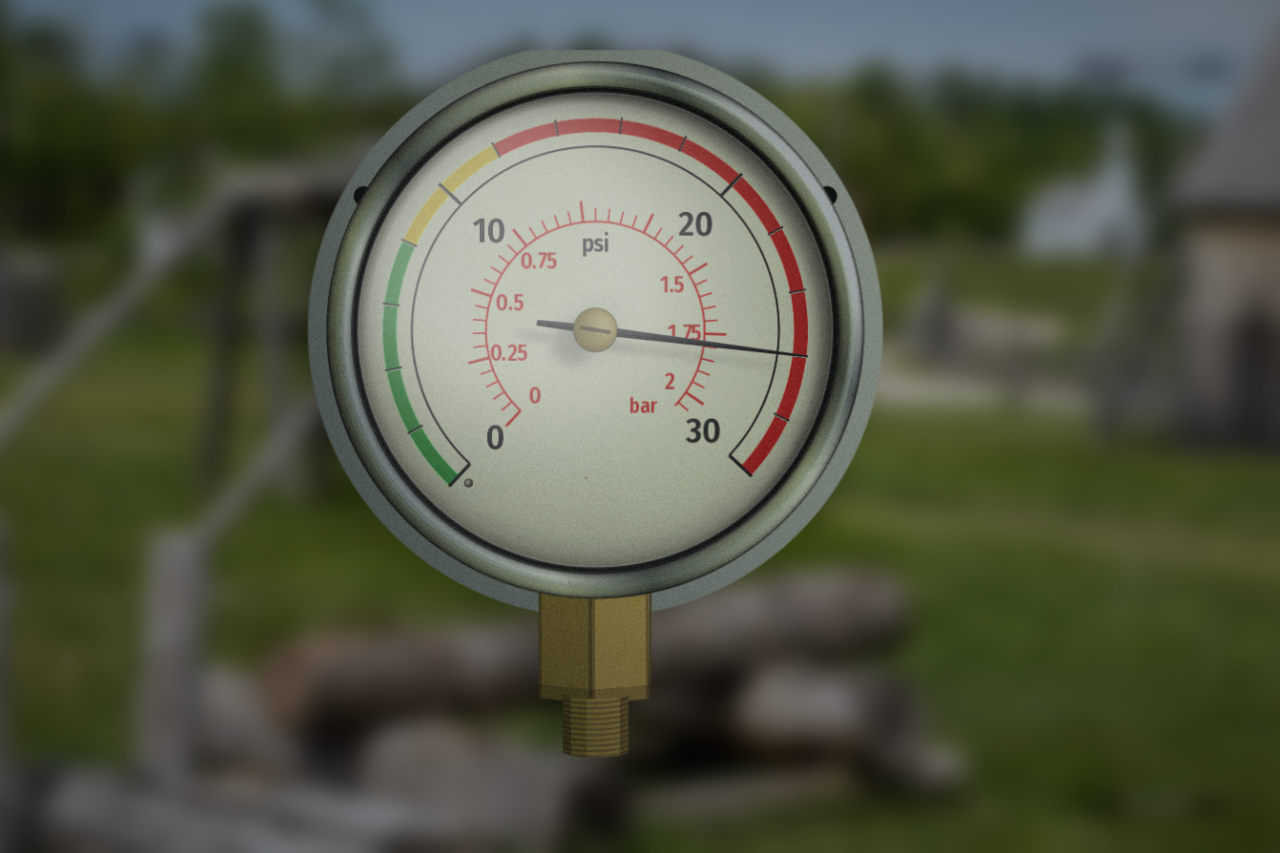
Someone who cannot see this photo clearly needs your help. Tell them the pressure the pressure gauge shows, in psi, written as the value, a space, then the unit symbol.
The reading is 26 psi
